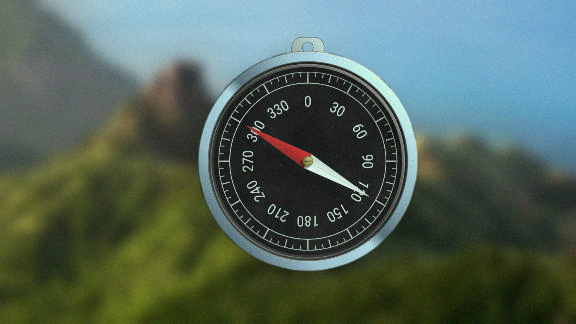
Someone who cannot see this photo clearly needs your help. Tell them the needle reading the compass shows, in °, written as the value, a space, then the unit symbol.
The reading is 300 °
